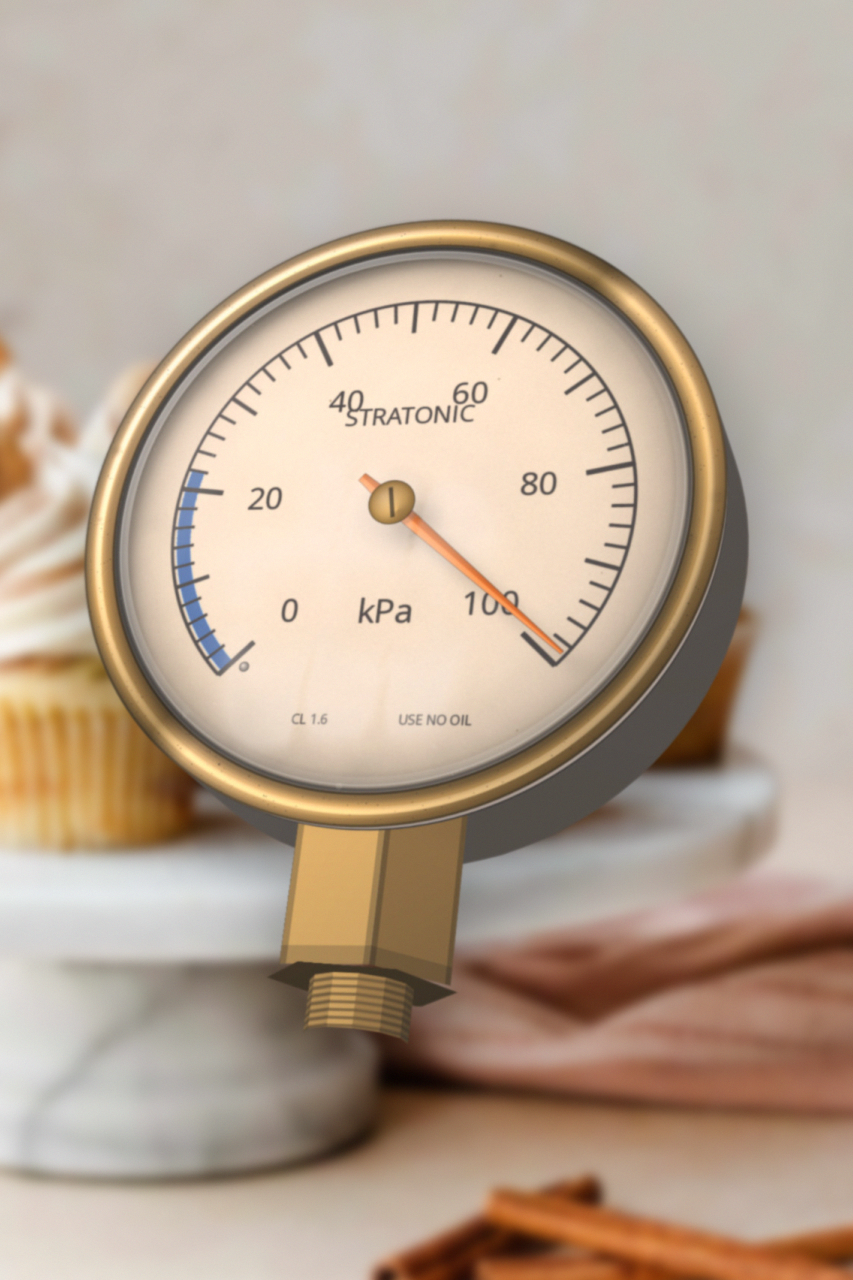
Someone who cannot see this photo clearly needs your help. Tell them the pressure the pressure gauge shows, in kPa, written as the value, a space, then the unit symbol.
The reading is 99 kPa
